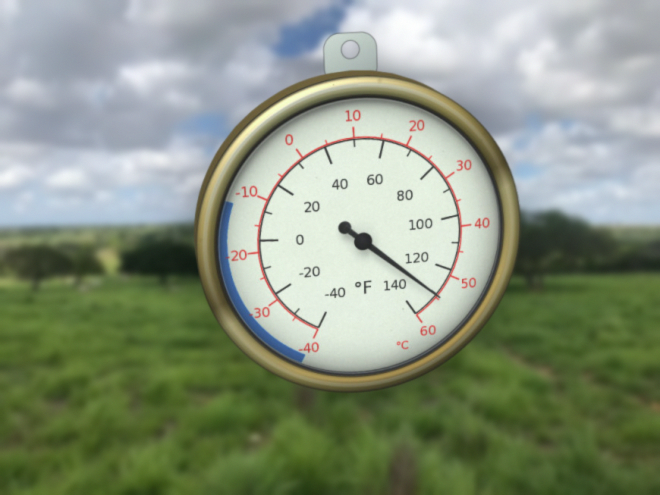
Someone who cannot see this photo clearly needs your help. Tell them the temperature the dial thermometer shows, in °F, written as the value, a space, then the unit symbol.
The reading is 130 °F
